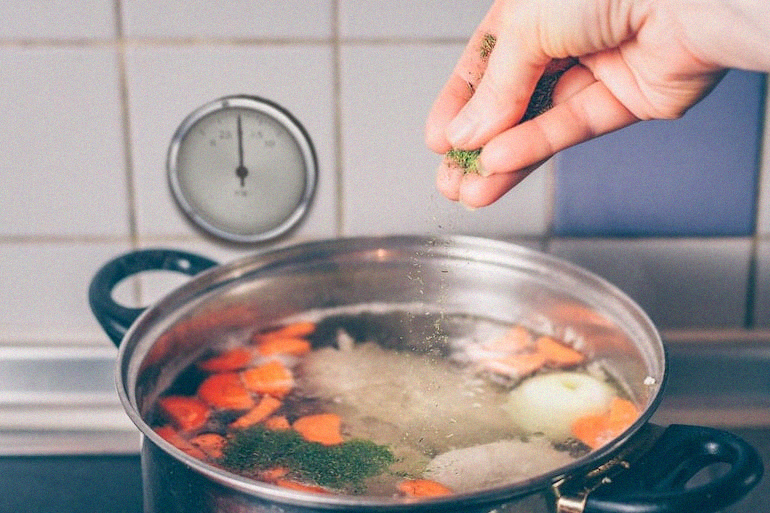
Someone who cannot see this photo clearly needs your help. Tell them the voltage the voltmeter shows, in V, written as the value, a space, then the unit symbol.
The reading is 5 V
